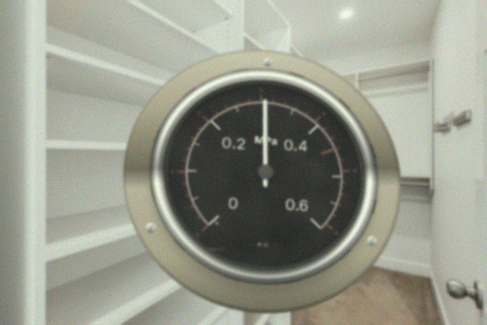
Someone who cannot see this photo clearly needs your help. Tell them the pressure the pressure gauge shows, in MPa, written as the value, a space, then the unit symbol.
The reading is 0.3 MPa
